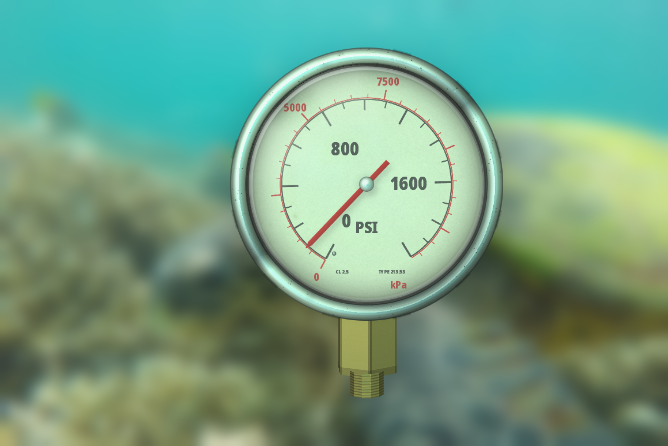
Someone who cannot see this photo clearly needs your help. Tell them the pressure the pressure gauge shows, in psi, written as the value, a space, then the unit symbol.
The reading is 100 psi
